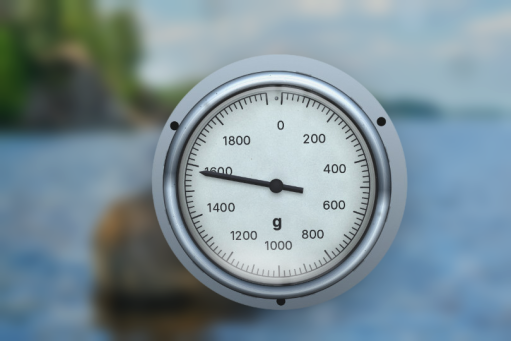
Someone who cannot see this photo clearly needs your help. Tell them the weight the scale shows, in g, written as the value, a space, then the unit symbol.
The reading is 1580 g
